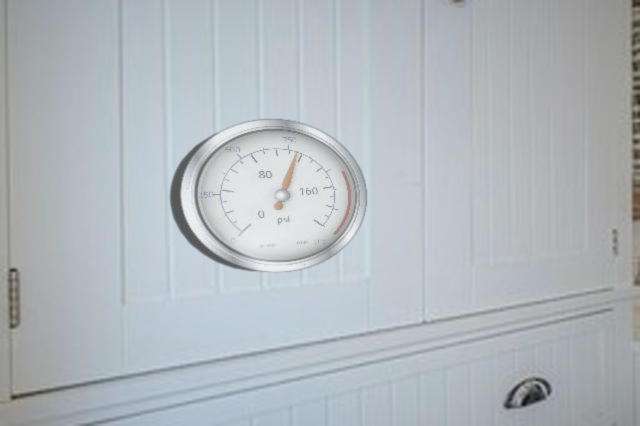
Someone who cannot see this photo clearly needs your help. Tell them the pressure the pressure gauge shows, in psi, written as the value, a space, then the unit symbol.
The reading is 115 psi
